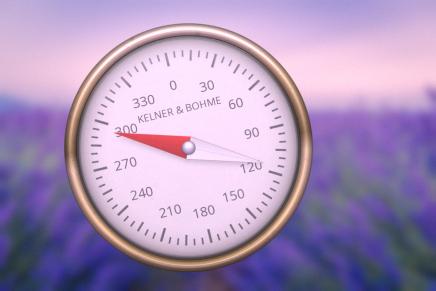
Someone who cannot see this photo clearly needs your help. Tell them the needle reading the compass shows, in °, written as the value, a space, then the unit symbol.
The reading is 295 °
